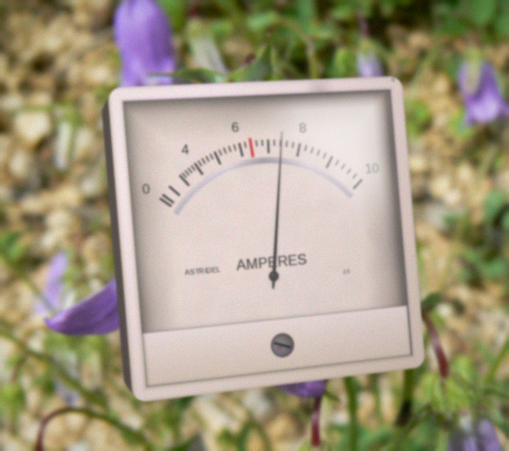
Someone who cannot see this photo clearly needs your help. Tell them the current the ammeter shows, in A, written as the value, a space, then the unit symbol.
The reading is 7.4 A
